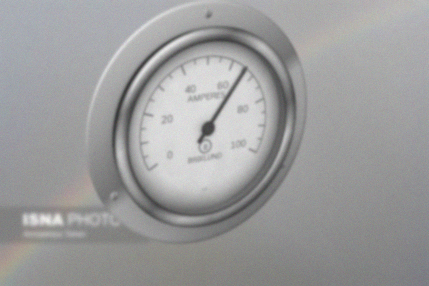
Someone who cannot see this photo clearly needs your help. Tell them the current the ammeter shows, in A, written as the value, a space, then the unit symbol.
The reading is 65 A
